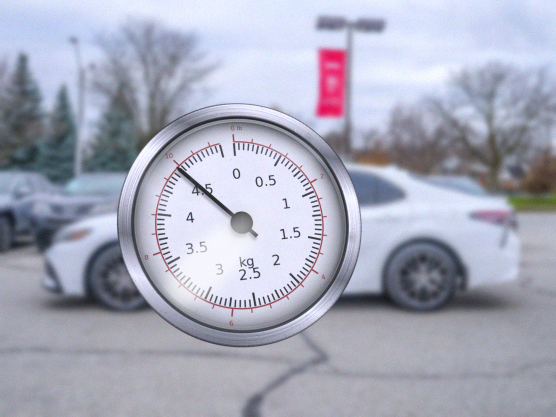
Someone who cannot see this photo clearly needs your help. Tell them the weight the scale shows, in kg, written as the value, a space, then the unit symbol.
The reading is 4.5 kg
